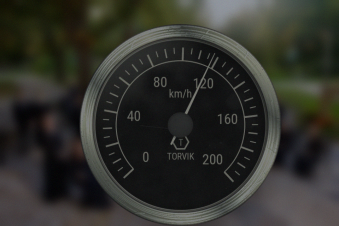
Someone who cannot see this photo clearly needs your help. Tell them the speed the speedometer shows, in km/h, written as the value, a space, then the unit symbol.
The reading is 117.5 km/h
